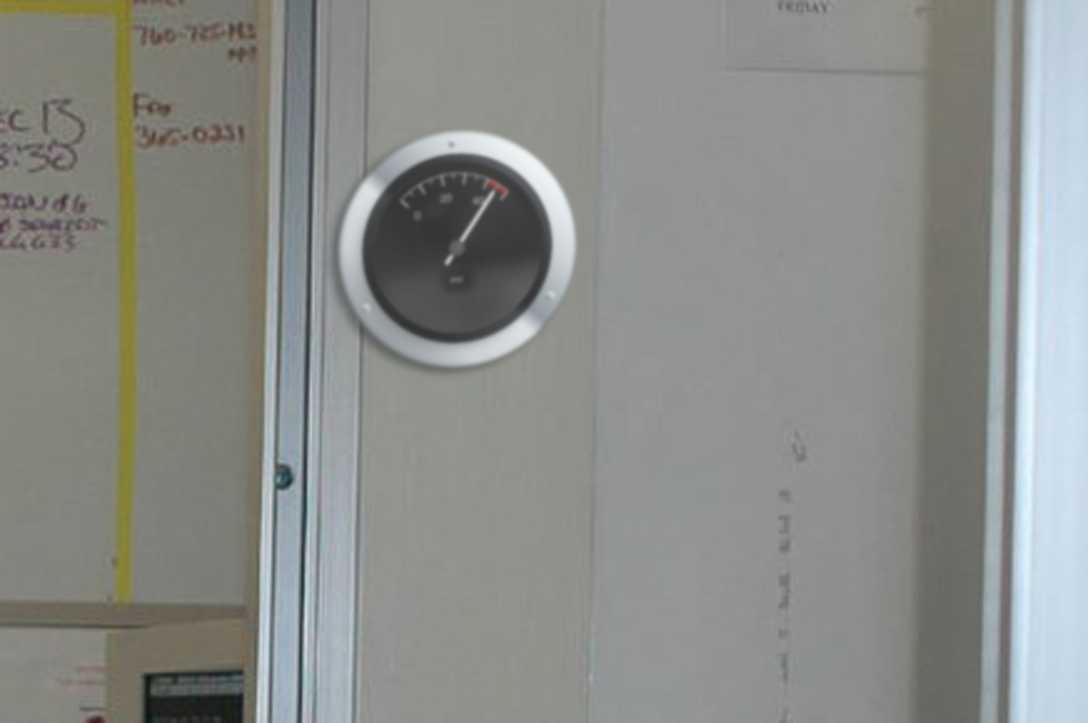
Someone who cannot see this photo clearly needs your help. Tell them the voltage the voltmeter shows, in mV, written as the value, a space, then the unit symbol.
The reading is 45 mV
